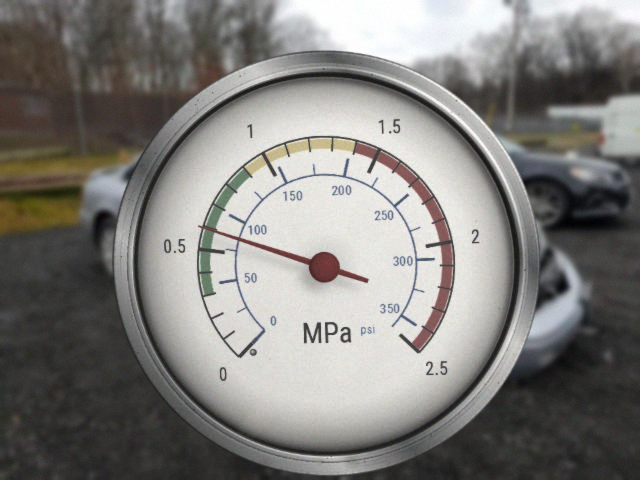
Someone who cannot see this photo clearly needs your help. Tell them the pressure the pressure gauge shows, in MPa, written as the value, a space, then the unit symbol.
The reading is 0.6 MPa
